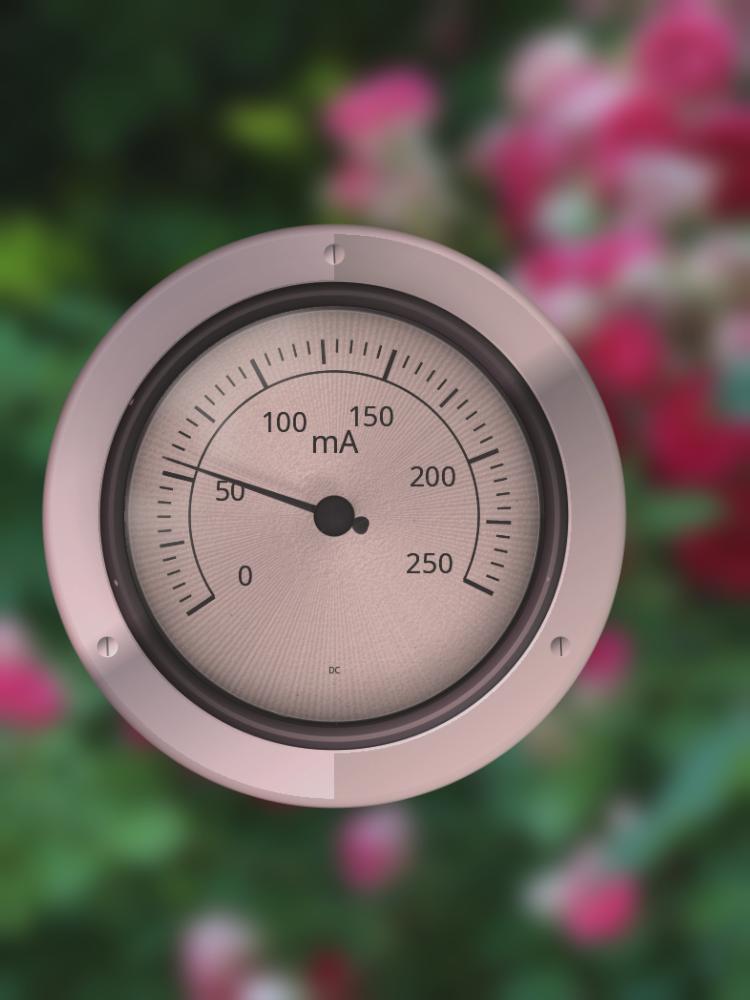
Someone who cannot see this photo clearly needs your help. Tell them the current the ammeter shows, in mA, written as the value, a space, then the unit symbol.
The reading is 55 mA
